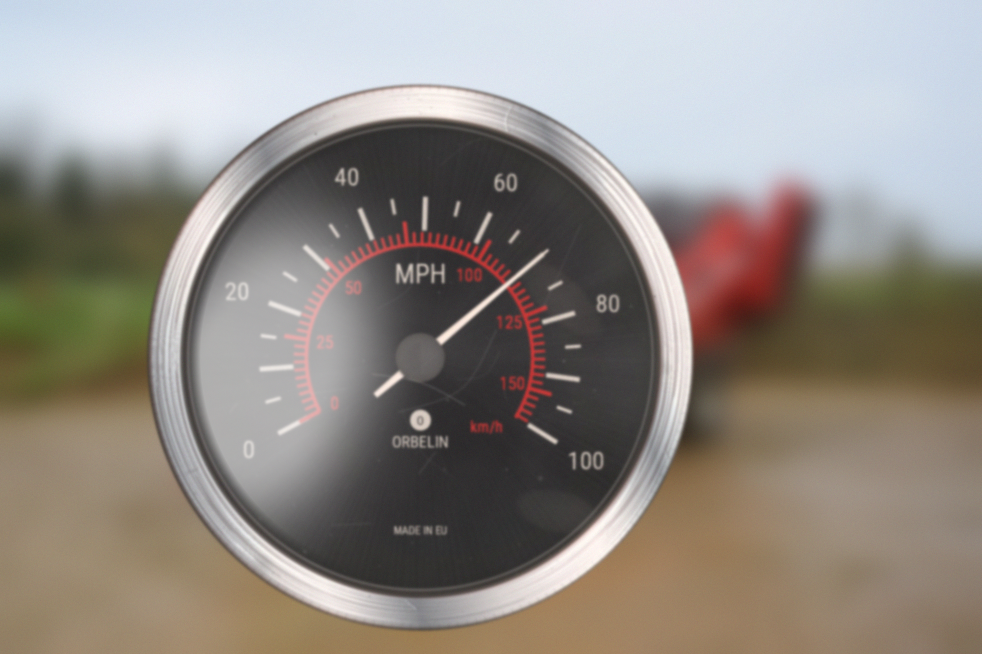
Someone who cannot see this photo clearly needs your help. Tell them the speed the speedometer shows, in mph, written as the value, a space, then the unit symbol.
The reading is 70 mph
